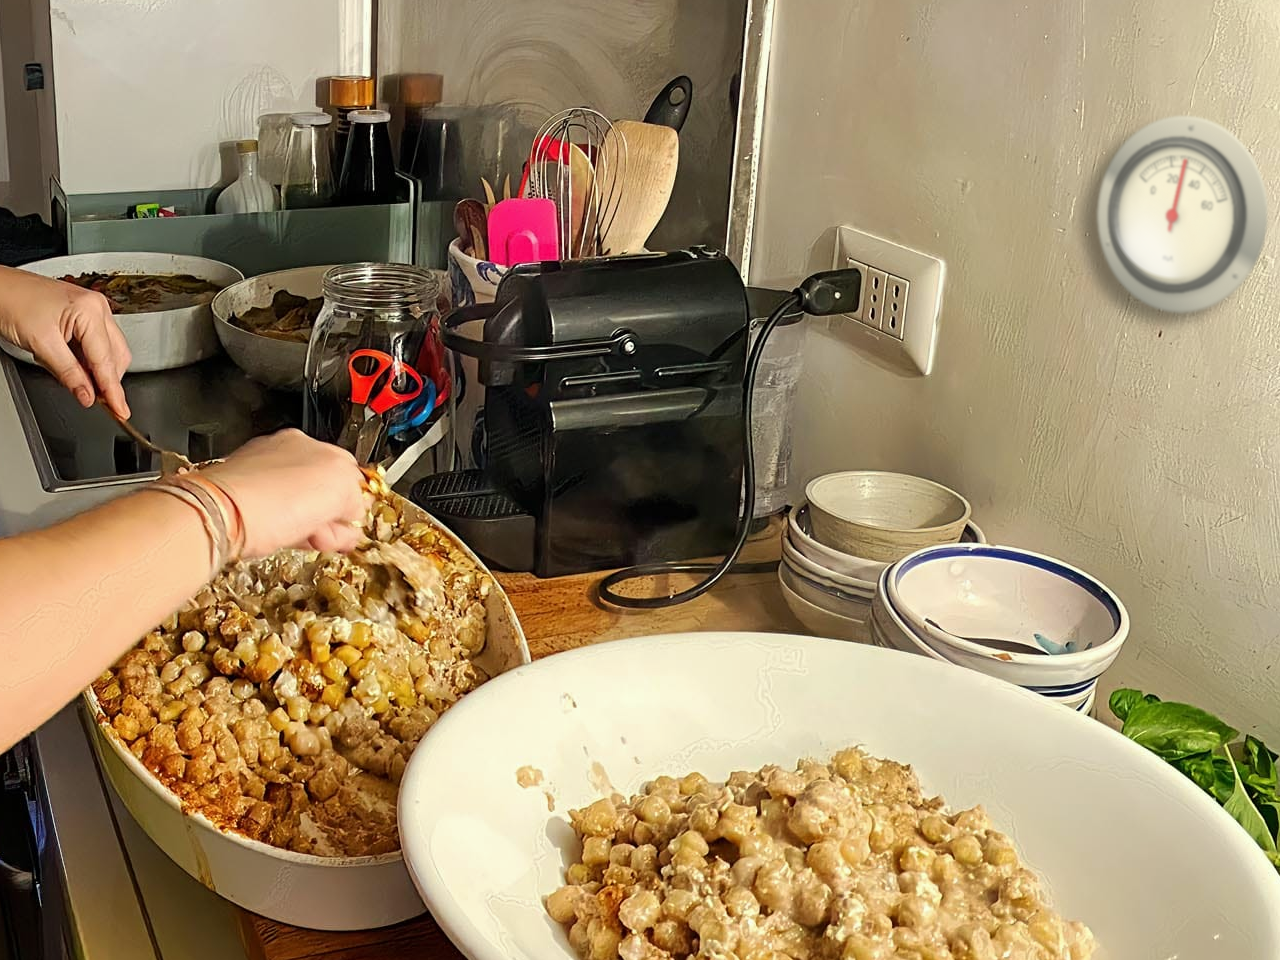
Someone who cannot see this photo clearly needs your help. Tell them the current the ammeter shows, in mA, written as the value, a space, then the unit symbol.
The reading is 30 mA
